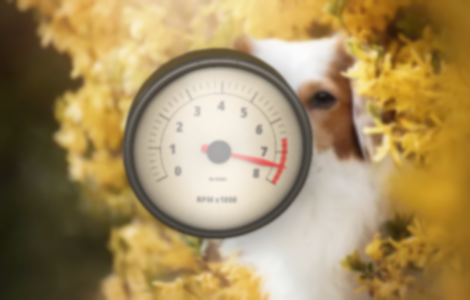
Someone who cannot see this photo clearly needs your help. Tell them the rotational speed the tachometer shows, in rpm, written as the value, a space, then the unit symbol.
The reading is 7400 rpm
